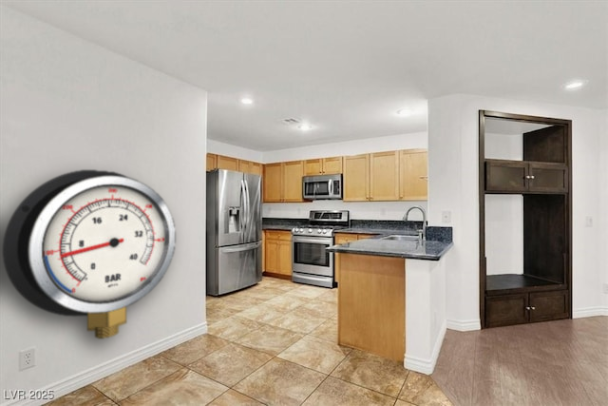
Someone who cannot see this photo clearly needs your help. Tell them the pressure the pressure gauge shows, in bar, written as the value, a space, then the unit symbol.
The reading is 6 bar
